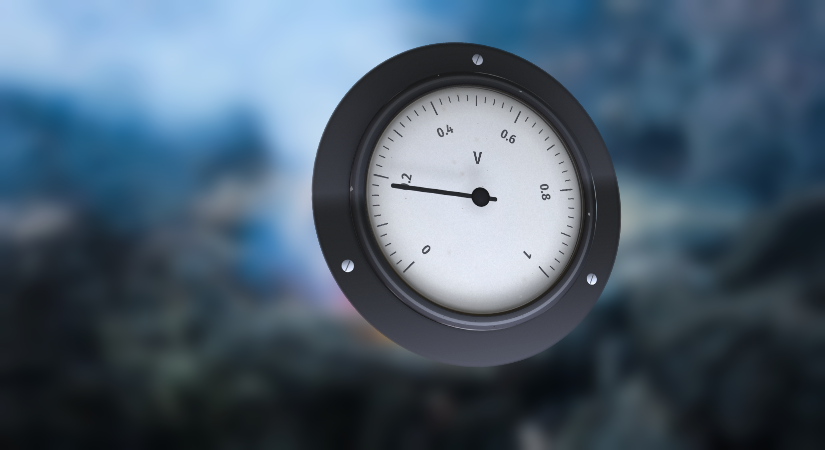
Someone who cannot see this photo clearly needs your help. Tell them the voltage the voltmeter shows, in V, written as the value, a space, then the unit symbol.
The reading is 0.18 V
